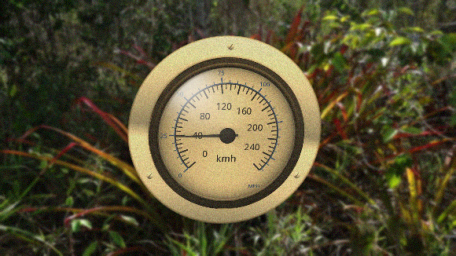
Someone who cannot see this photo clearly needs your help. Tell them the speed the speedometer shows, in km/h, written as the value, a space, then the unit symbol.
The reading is 40 km/h
